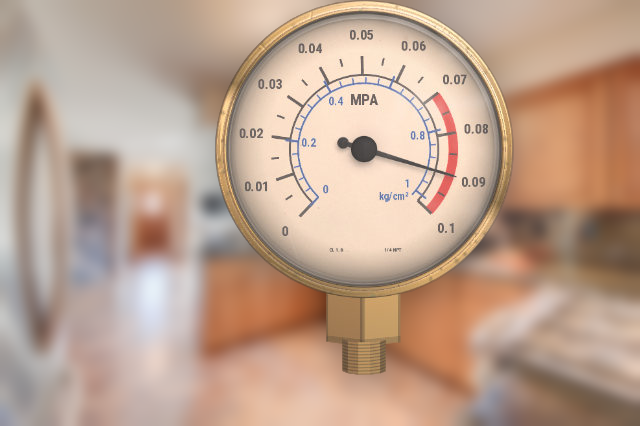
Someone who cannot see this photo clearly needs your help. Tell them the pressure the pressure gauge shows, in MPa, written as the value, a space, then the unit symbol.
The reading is 0.09 MPa
